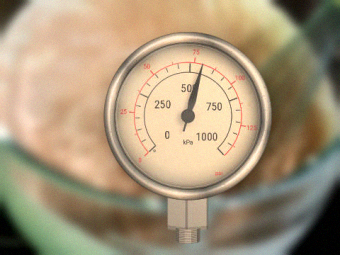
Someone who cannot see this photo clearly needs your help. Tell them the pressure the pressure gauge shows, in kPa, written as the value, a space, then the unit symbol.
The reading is 550 kPa
